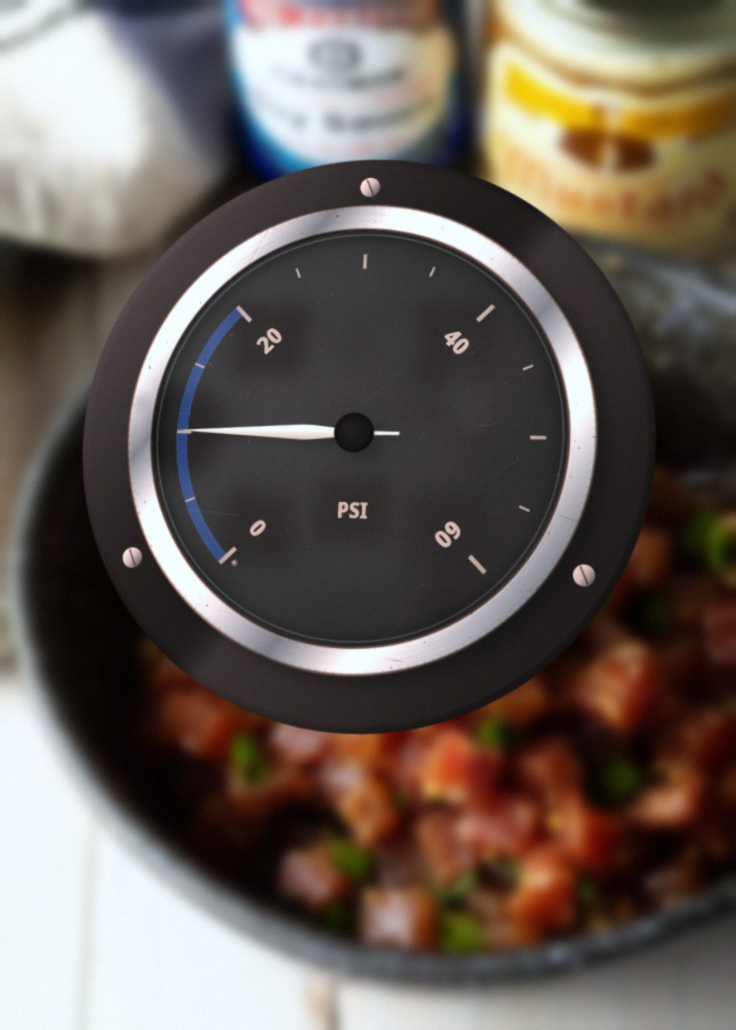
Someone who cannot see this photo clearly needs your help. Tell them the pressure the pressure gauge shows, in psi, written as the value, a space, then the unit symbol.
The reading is 10 psi
